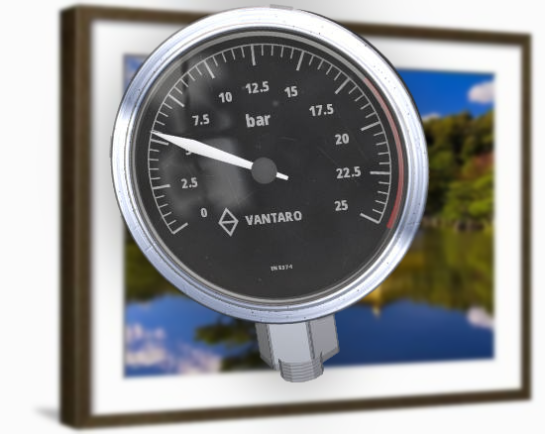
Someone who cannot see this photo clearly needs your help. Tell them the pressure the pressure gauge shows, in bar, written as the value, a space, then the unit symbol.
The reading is 5.5 bar
